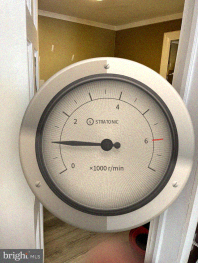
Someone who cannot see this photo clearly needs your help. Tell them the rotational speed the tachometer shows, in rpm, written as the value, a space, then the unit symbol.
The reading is 1000 rpm
